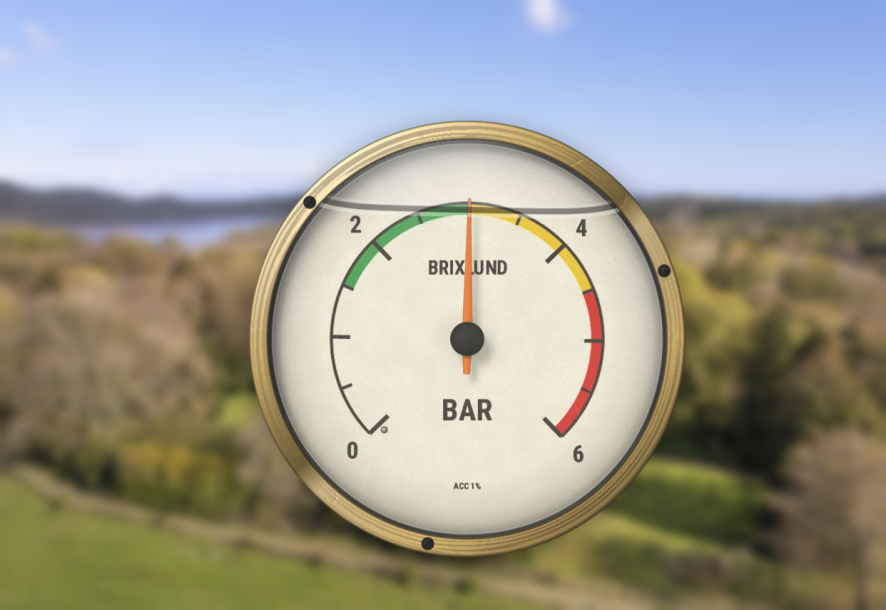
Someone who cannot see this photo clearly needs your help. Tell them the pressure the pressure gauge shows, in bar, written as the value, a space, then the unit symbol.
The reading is 3 bar
